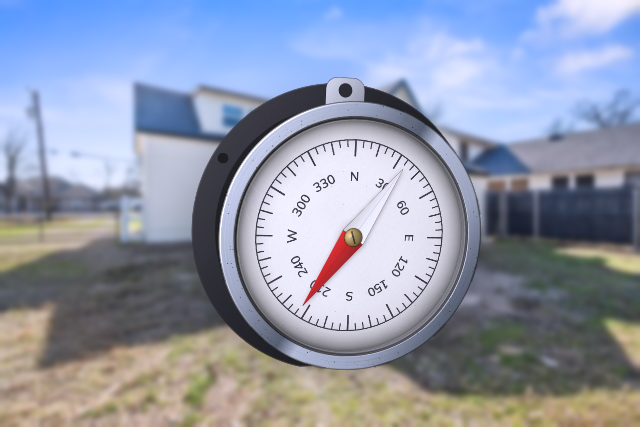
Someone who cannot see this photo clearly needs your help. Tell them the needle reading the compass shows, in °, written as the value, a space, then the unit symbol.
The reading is 215 °
